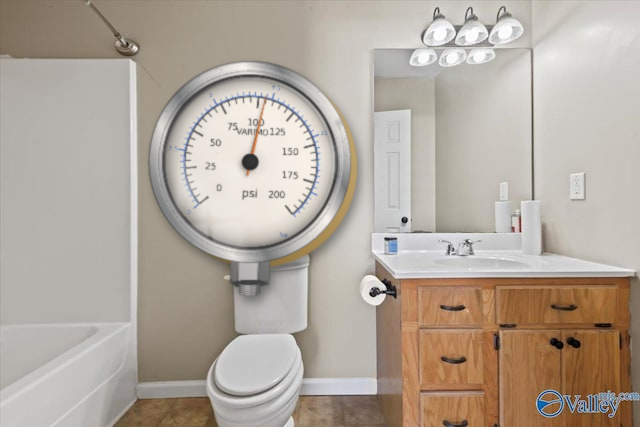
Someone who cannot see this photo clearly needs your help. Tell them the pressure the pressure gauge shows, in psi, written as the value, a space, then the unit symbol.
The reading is 105 psi
